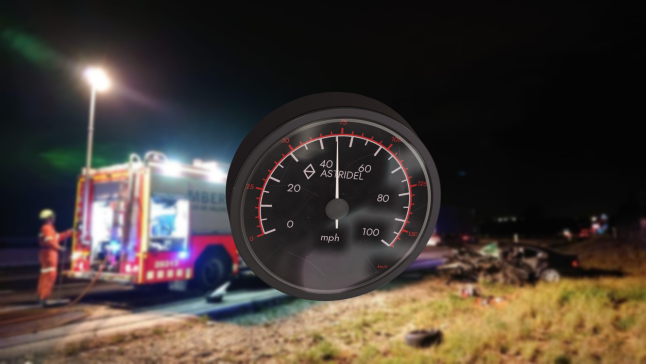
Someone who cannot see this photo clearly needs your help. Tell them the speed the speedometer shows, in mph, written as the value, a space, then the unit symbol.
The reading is 45 mph
